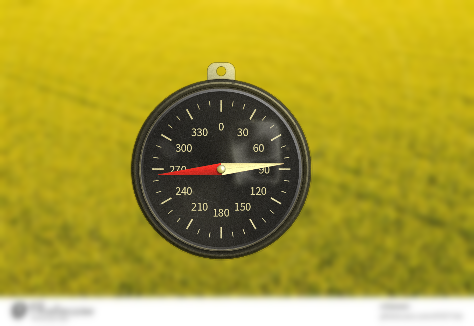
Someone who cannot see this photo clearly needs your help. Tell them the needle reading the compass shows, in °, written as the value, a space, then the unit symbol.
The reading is 265 °
